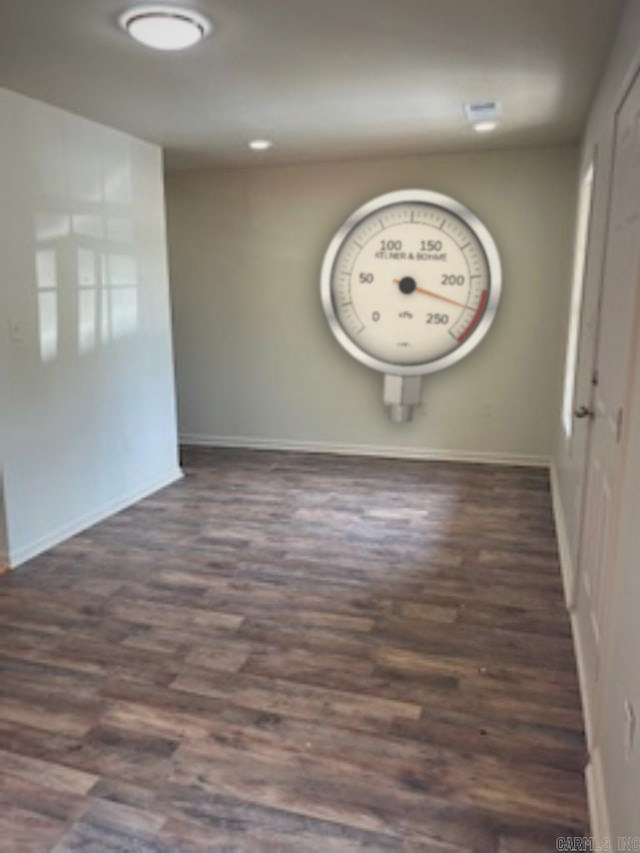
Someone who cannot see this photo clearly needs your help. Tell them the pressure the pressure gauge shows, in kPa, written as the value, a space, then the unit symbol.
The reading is 225 kPa
